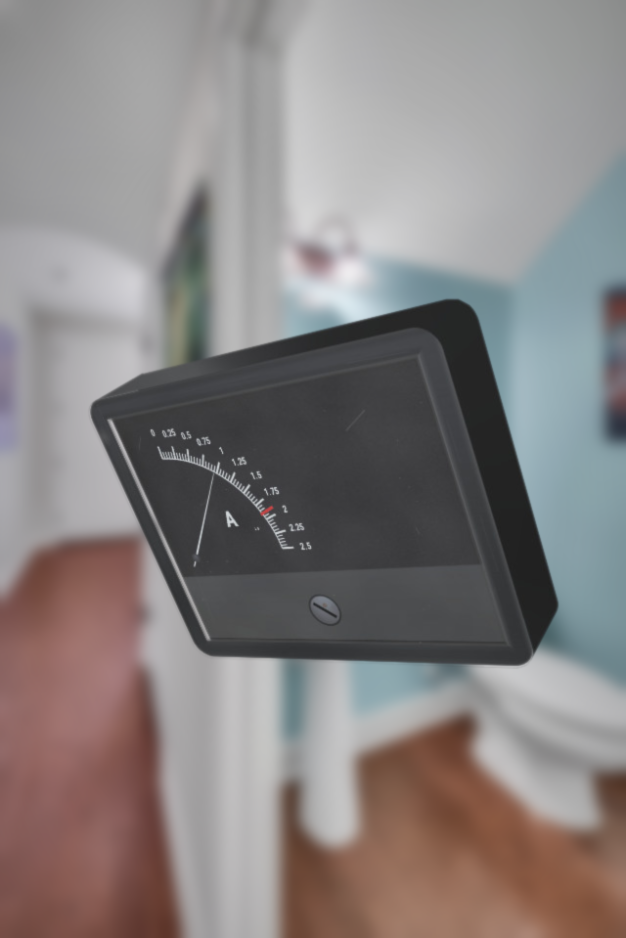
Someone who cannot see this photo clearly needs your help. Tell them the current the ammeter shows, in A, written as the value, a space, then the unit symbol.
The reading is 1 A
